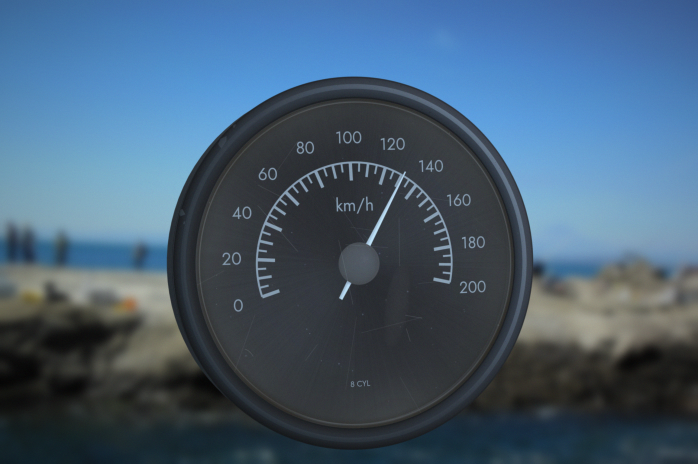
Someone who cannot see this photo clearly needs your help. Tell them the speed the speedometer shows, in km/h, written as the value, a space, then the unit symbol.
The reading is 130 km/h
